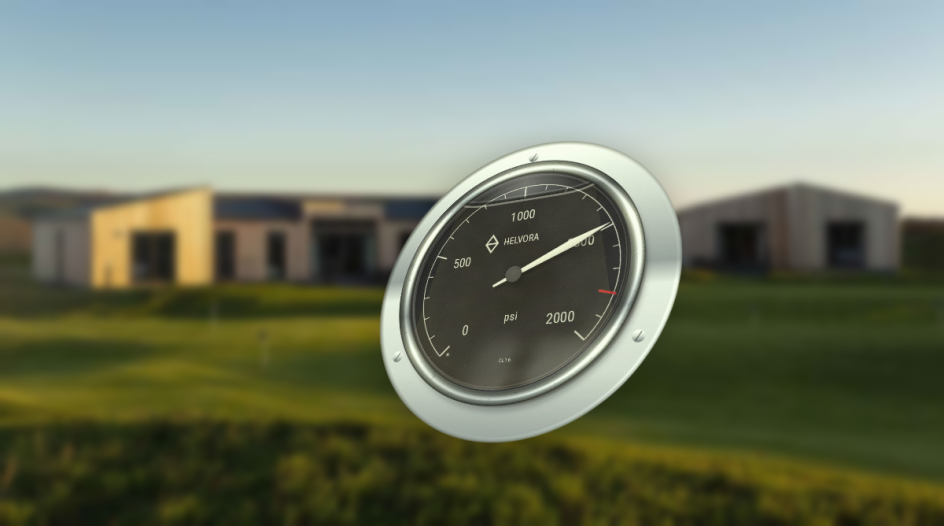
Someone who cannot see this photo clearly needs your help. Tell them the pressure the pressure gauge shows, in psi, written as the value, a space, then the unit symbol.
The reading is 1500 psi
